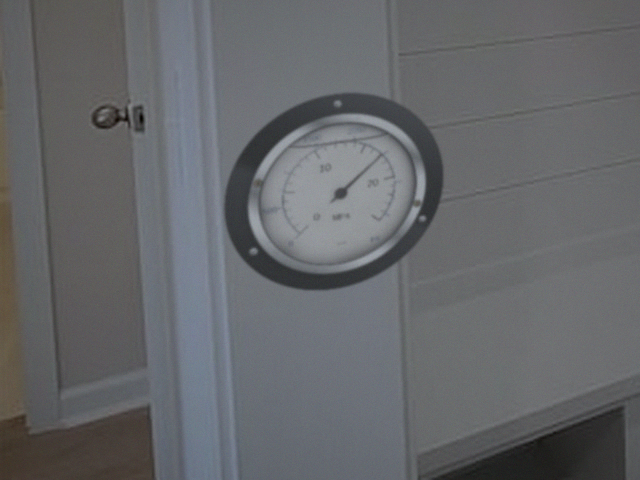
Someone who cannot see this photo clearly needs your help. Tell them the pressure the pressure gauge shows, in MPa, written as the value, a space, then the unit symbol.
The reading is 17 MPa
